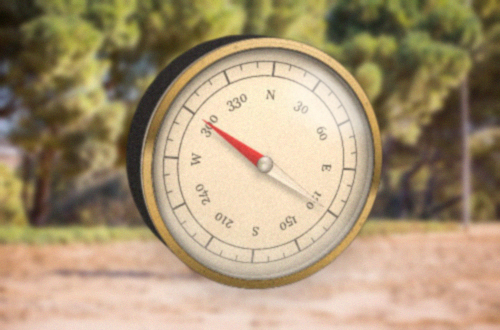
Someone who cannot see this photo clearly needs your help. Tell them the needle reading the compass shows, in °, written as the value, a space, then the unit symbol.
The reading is 300 °
